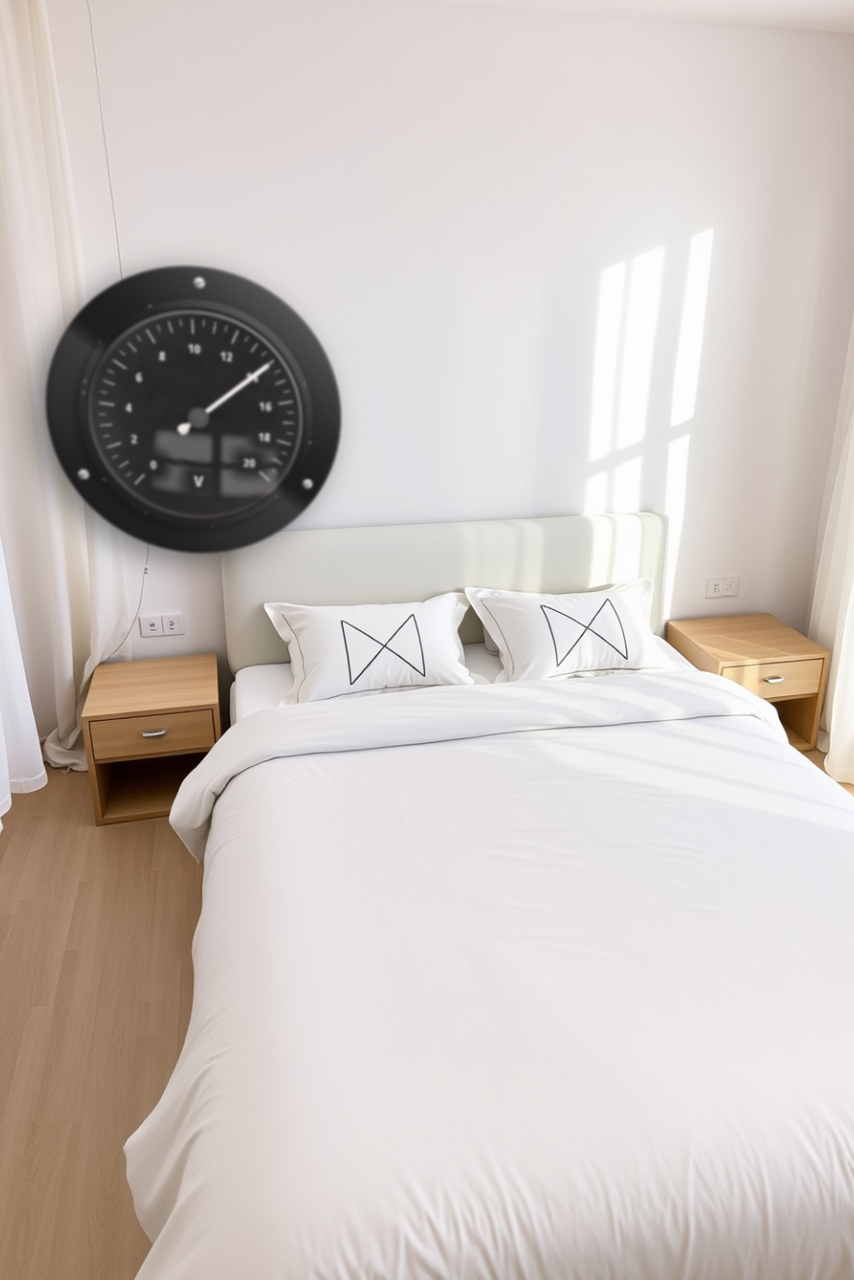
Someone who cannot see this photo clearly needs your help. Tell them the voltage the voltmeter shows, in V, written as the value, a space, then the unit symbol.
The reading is 14 V
